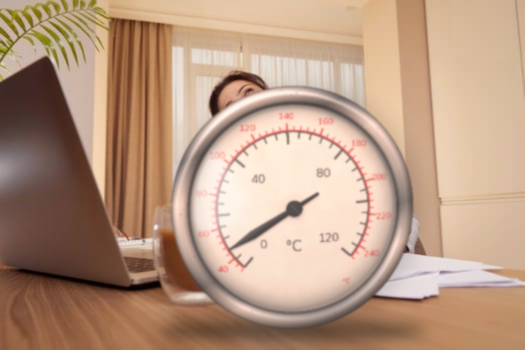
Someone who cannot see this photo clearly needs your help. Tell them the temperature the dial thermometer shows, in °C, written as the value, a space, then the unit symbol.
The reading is 8 °C
